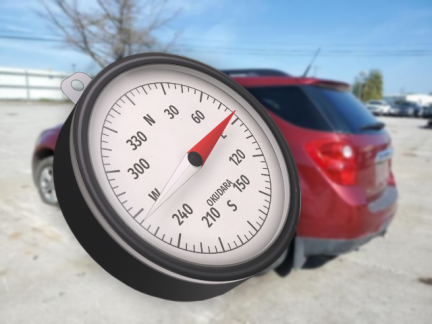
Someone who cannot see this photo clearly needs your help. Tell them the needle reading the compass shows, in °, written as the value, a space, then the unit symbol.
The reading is 85 °
